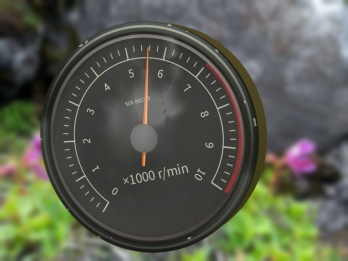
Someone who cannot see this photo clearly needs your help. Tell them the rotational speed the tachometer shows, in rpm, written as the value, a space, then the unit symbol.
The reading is 5600 rpm
